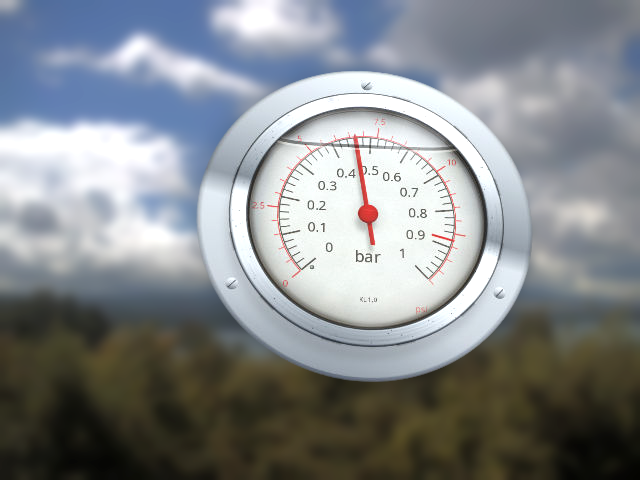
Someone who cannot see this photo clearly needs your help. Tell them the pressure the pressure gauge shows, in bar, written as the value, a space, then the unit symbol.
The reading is 0.46 bar
